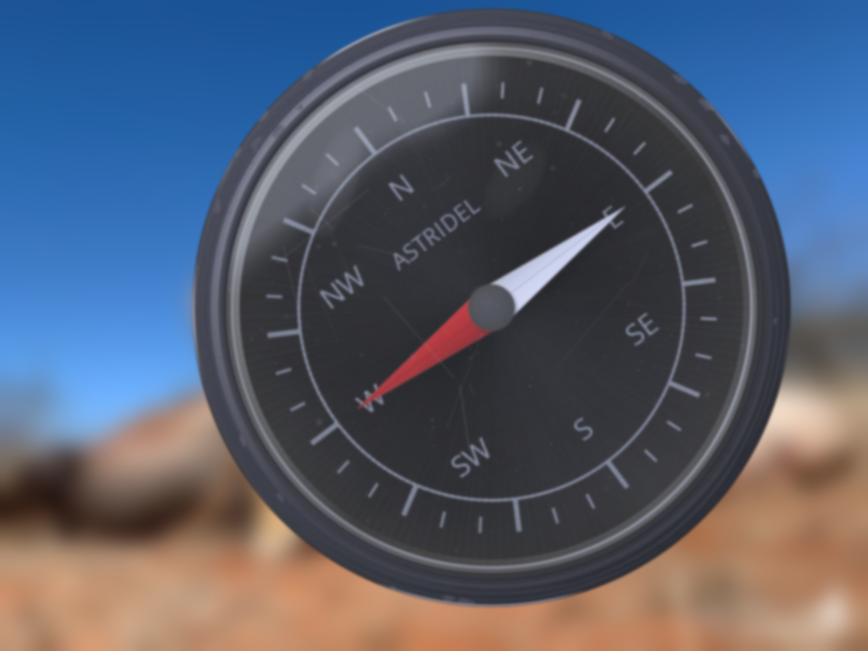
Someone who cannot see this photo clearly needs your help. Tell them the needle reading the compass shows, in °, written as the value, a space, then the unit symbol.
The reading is 270 °
